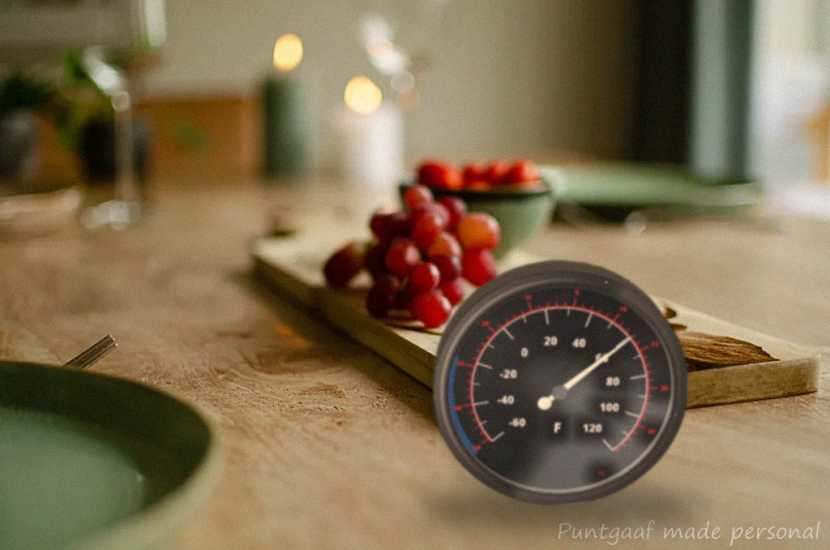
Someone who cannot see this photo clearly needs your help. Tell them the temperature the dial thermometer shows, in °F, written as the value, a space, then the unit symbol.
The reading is 60 °F
